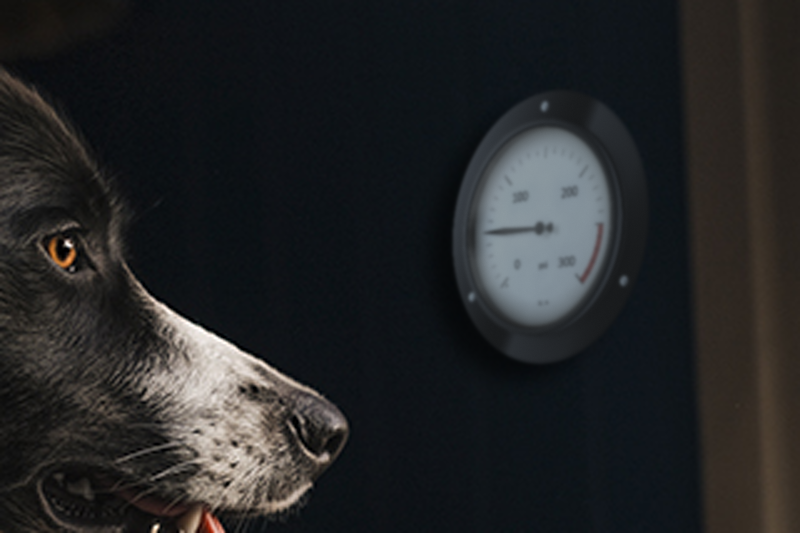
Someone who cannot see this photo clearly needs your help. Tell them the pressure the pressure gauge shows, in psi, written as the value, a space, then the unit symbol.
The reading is 50 psi
